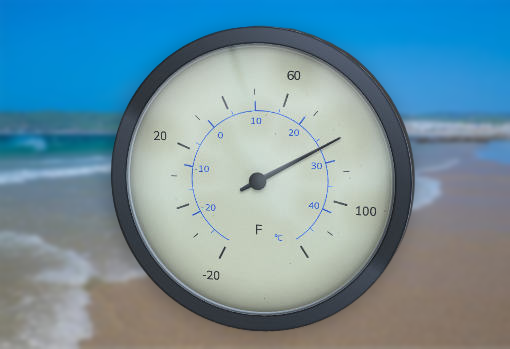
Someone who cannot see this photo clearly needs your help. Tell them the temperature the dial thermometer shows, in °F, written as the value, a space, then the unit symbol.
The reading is 80 °F
